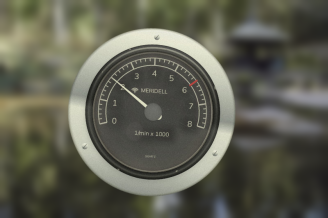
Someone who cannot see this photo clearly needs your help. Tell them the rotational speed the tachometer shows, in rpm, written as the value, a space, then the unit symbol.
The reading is 2000 rpm
